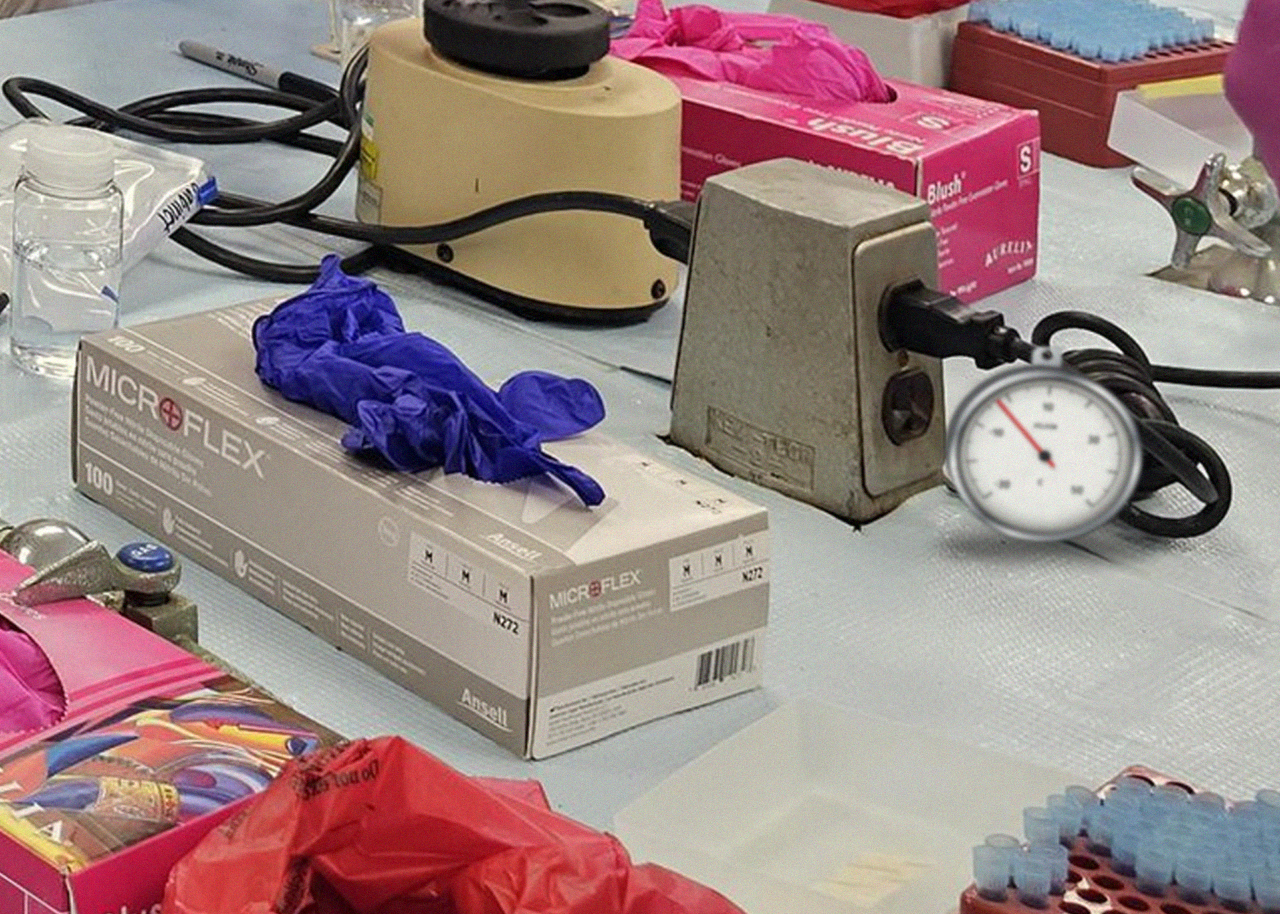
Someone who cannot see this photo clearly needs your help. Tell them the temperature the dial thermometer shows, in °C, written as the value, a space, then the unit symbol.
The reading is -2.5 °C
